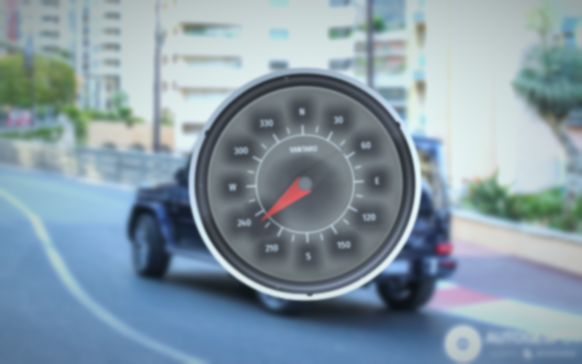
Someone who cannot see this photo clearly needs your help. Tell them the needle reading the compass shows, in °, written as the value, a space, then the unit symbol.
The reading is 232.5 °
